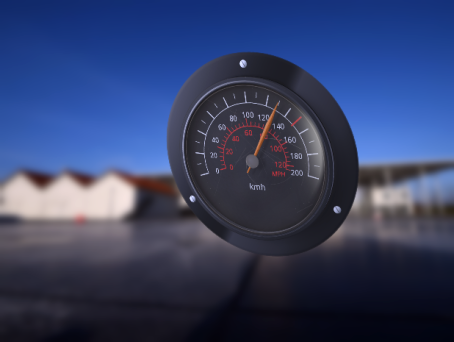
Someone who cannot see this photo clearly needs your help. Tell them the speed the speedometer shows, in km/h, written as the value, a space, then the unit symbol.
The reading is 130 km/h
